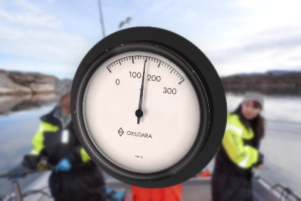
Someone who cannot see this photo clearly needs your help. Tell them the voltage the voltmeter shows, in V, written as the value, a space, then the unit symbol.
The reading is 150 V
